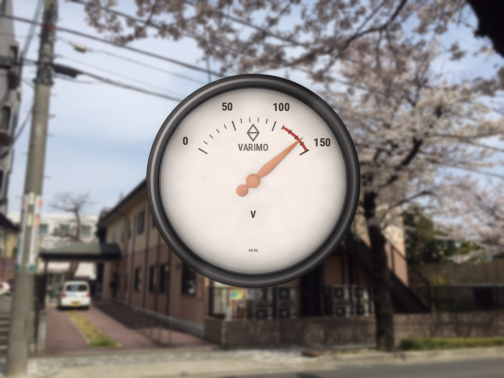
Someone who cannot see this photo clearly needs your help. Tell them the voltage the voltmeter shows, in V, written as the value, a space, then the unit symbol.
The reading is 135 V
